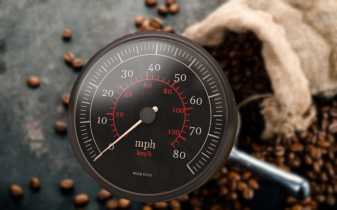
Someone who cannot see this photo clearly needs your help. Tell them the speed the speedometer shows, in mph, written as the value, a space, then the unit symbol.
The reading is 0 mph
